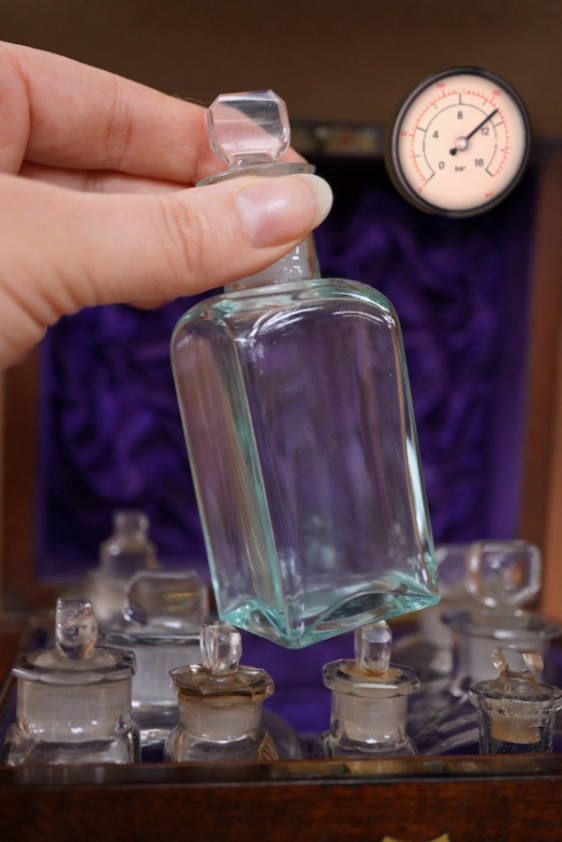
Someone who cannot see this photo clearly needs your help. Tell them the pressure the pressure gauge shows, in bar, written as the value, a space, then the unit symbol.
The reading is 11 bar
